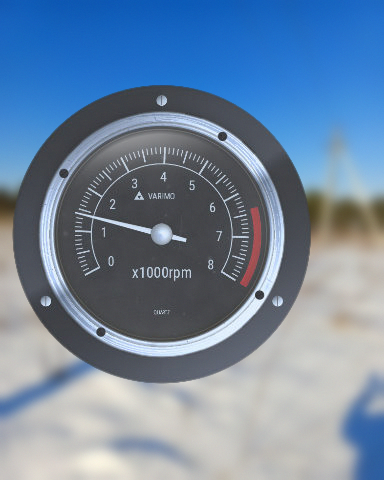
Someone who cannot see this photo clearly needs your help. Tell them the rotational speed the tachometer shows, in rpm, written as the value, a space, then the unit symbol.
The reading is 1400 rpm
